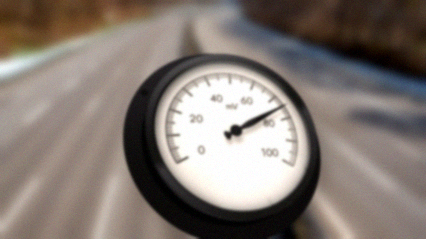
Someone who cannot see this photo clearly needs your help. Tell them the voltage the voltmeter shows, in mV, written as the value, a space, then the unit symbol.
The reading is 75 mV
